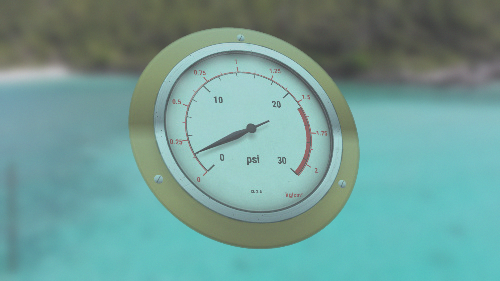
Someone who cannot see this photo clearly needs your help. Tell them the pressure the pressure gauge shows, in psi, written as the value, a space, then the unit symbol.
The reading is 2 psi
